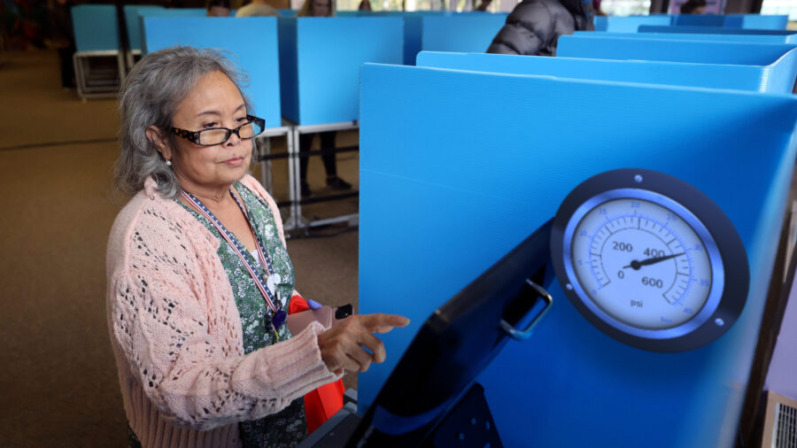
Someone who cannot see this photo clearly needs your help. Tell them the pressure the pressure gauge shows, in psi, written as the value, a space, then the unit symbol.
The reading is 440 psi
